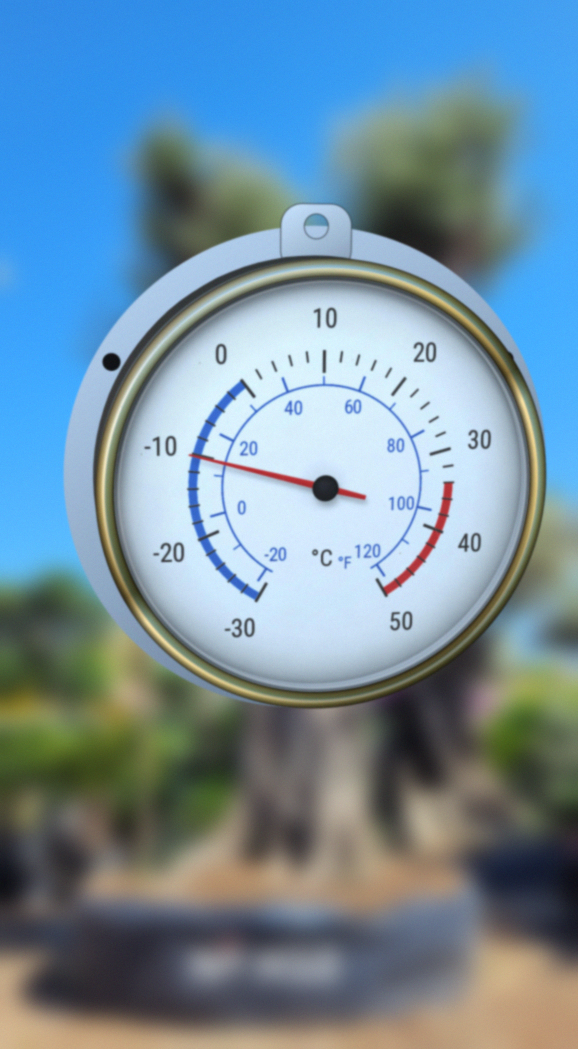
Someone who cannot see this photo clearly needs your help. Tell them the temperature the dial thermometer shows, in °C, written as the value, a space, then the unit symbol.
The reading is -10 °C
